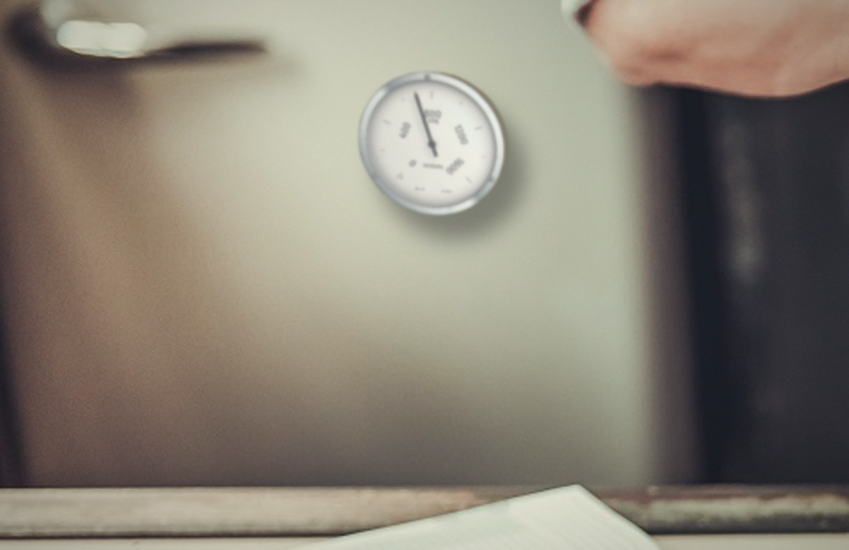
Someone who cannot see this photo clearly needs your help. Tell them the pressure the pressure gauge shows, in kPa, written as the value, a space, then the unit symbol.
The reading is 700 kPa
